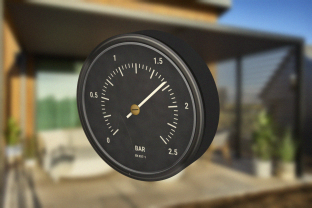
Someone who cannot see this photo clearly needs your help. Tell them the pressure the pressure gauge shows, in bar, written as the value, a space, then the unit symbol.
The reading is 1.7 bar
